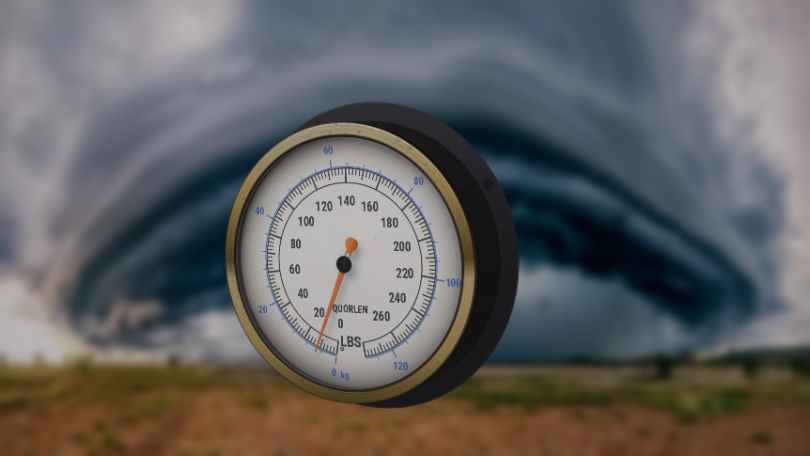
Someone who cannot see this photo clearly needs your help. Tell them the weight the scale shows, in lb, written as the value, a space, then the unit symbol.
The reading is 10 lb
